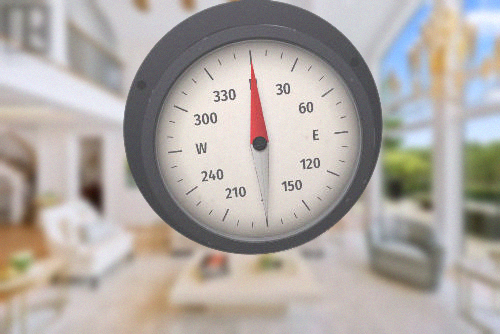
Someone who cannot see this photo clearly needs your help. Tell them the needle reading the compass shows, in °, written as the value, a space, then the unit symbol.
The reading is 0 °
